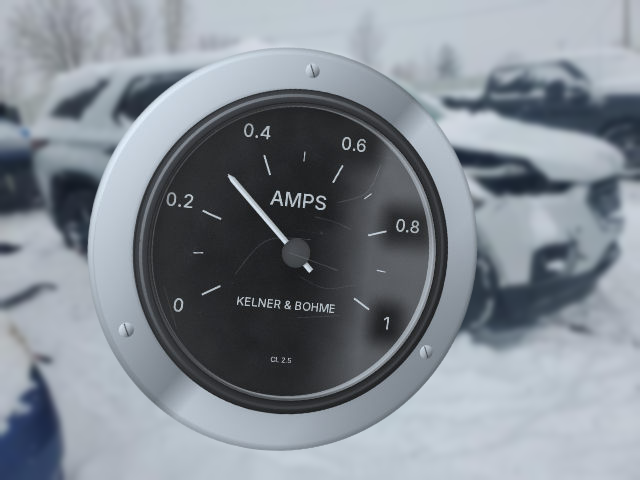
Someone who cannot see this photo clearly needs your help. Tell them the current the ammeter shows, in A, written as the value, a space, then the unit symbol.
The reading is 0.3 A
